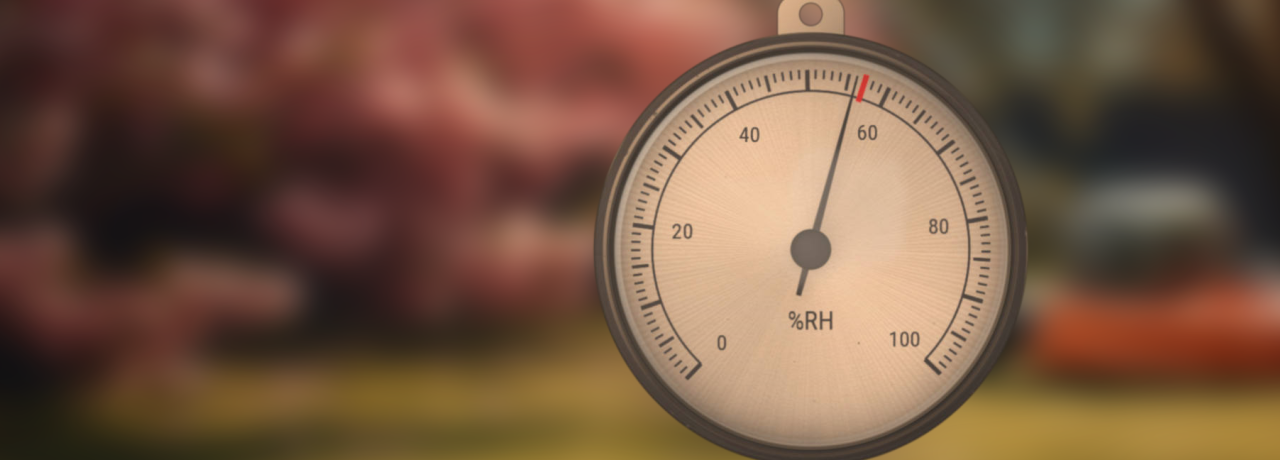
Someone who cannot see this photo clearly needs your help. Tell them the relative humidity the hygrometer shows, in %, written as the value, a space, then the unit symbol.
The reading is 56 %
